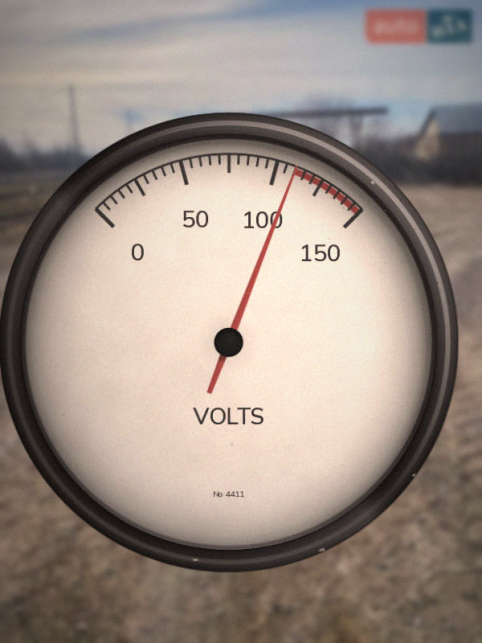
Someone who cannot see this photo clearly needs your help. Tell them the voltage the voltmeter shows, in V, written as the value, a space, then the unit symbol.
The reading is 110 V
